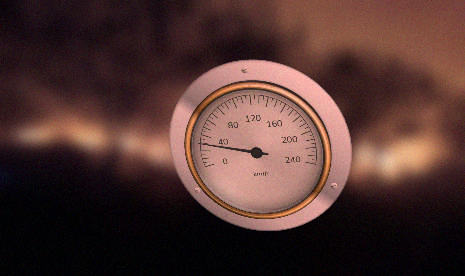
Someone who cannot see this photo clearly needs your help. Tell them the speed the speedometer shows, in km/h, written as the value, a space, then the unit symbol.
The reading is 30 km/h
